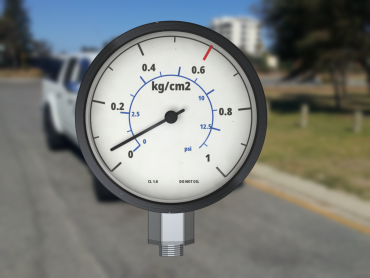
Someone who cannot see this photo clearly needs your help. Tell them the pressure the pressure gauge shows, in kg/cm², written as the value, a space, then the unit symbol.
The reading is 0.05 kg/cm²
